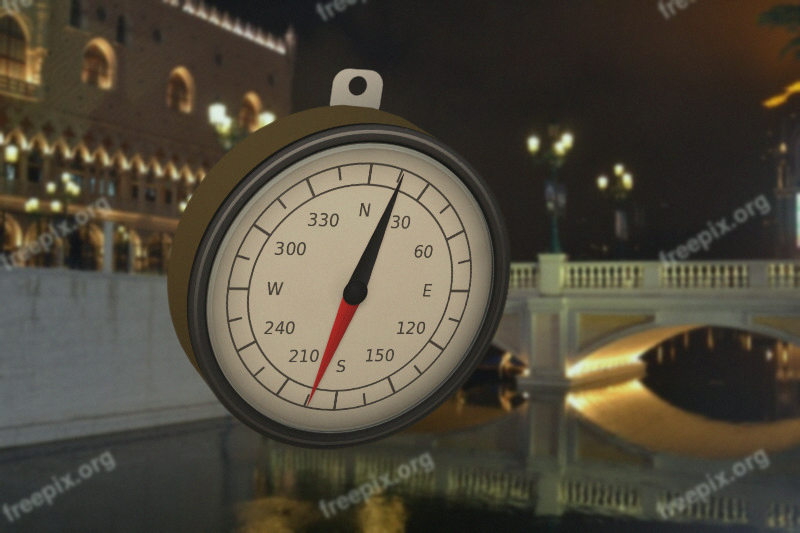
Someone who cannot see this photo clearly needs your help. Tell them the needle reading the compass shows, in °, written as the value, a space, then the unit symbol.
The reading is 195 °
